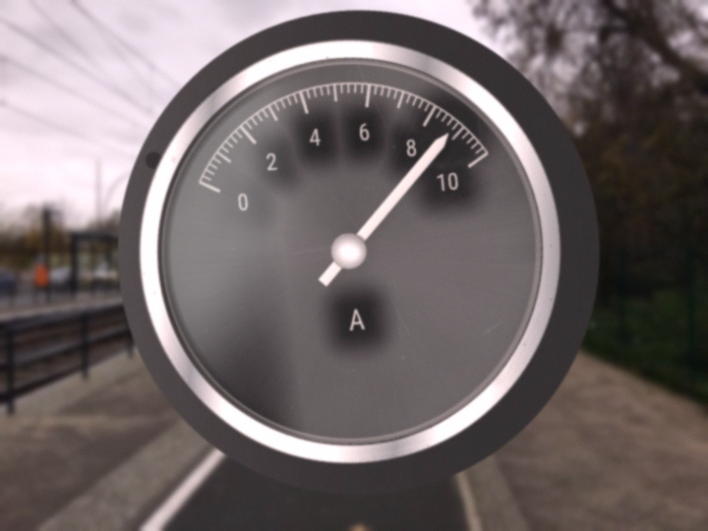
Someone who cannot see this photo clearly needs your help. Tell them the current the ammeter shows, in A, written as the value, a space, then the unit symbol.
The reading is 8.8 A
